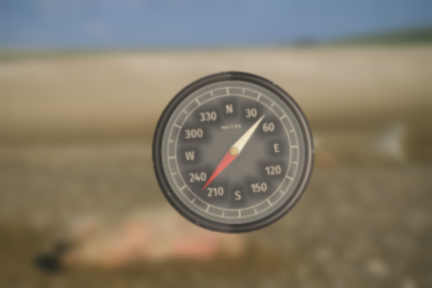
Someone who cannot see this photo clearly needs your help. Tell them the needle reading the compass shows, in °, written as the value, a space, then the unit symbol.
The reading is 225 °
